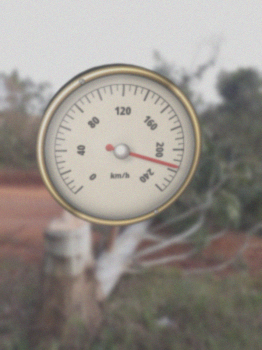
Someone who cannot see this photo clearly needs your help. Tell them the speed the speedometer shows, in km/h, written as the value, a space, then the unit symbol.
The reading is 215 km/h
